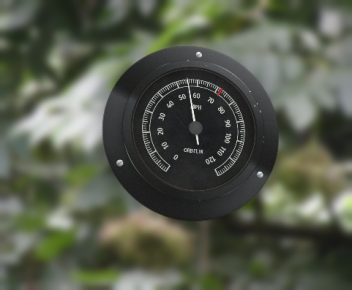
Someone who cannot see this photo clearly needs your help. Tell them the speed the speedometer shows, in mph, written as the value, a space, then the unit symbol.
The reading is 55 mph
